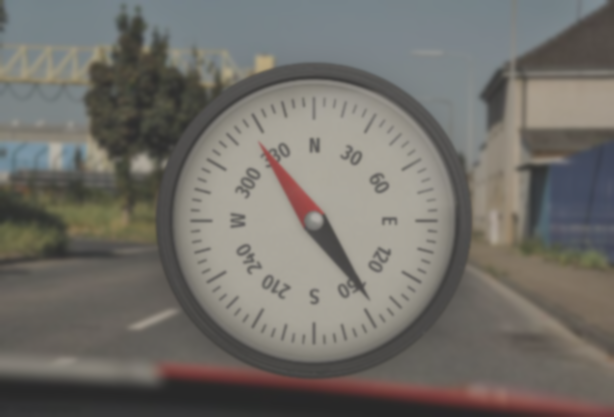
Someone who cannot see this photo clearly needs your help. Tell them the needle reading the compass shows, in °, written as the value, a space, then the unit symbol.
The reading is 325 °
